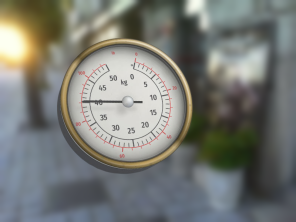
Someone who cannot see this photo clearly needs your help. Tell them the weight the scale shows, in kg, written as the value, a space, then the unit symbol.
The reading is 40 kg
